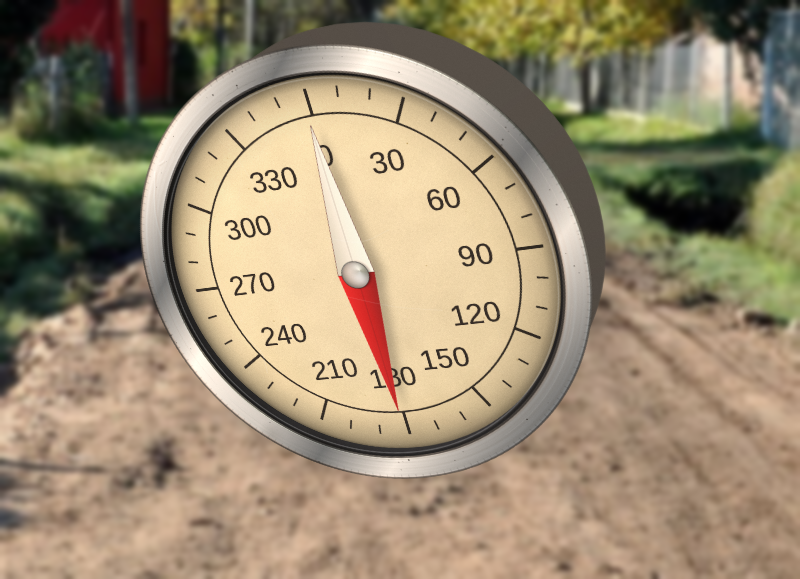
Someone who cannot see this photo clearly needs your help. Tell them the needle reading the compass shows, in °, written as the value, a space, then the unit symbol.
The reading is 180 °
